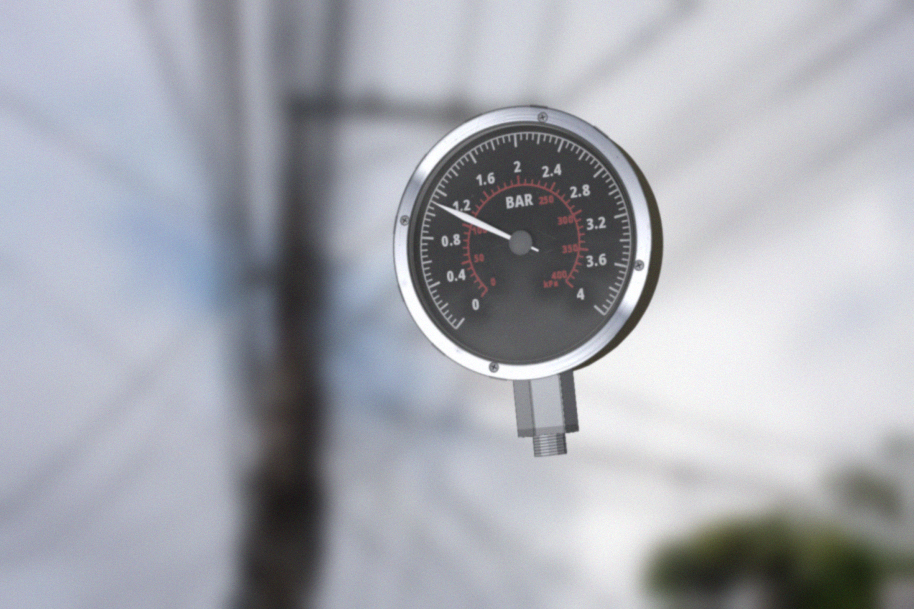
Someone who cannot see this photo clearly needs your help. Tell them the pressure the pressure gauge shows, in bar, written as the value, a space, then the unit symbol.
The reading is 1.1 bar
